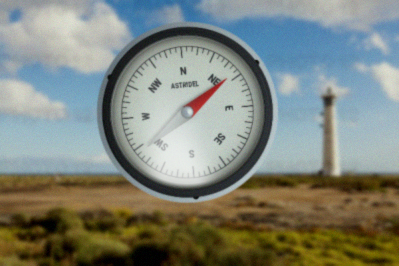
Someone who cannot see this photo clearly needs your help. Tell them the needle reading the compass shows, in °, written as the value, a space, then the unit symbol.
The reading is 55 °
